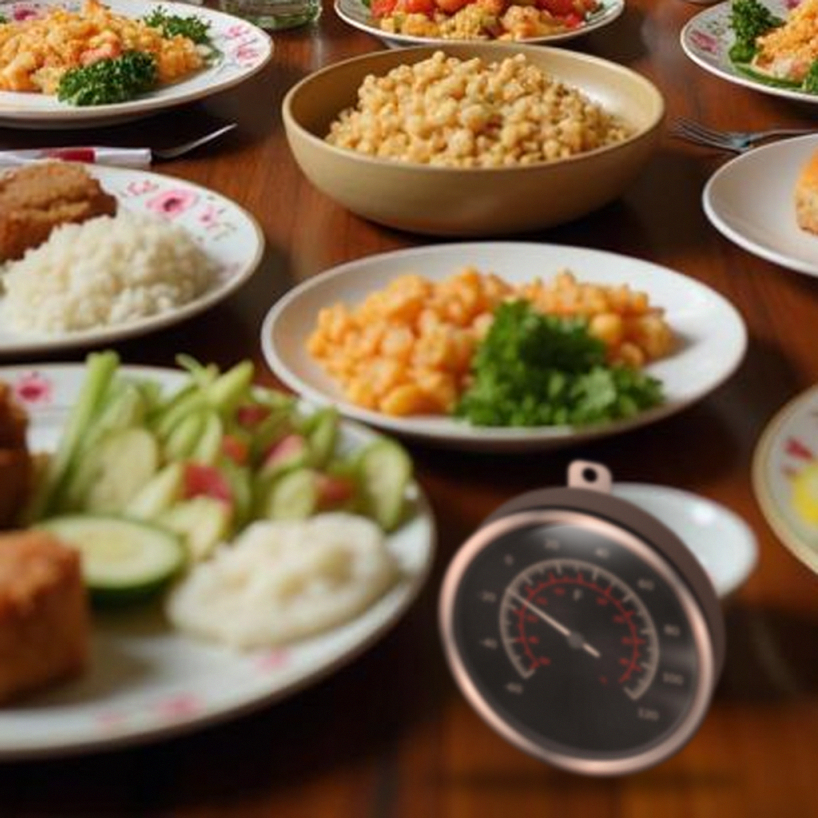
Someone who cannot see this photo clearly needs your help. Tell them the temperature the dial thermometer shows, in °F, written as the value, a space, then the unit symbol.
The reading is -10 °F
